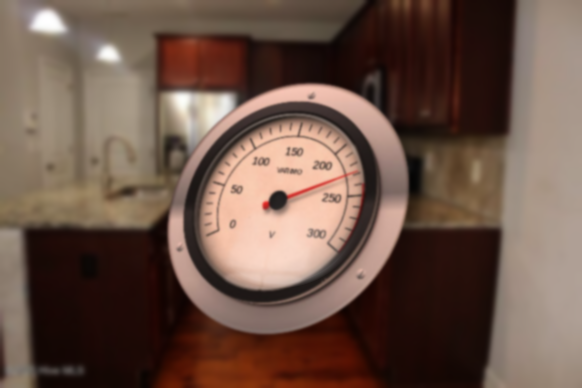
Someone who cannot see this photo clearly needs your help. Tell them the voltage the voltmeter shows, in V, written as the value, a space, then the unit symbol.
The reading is 230 V
